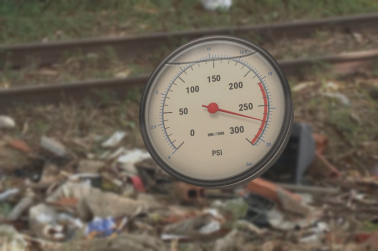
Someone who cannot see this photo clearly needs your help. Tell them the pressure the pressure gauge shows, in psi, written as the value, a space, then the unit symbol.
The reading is 270 psi
